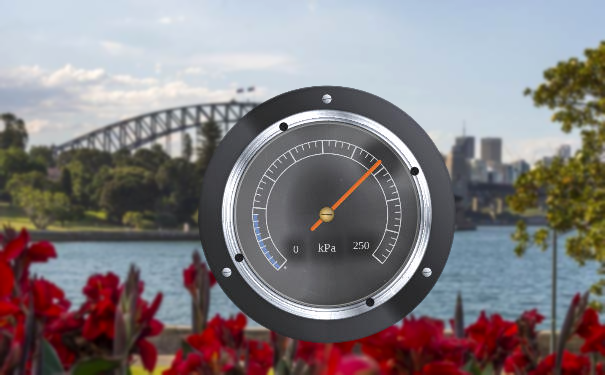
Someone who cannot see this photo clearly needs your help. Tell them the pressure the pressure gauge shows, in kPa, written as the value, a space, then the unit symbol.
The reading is 170 kPa
